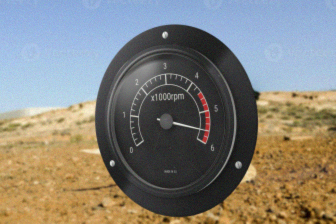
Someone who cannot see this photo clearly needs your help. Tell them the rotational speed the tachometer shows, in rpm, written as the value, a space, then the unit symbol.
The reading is 5600 rpm
